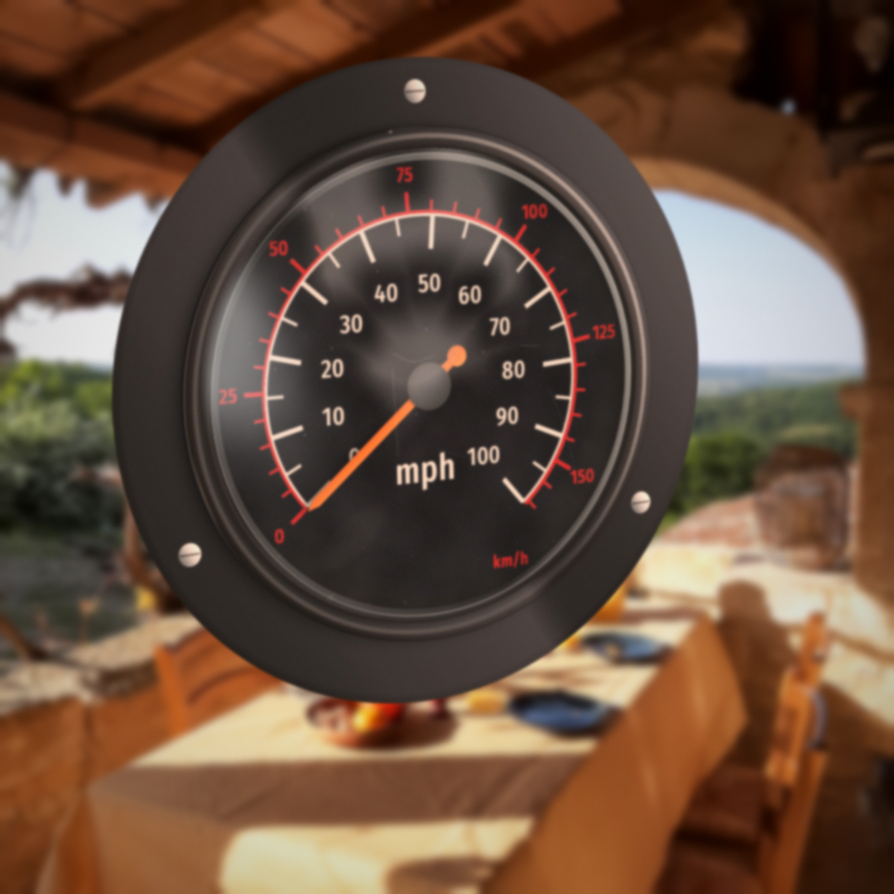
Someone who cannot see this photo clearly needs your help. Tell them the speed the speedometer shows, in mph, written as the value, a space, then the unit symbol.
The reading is 0 mph
